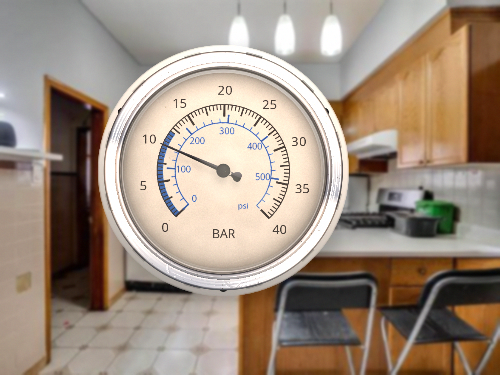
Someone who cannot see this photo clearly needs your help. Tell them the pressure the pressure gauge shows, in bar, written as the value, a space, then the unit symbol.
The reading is 10 bar
